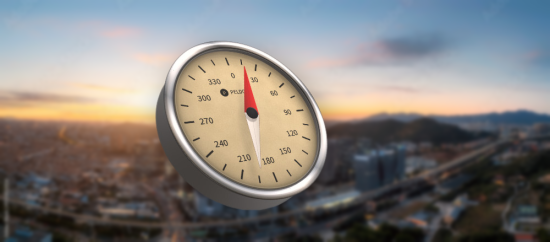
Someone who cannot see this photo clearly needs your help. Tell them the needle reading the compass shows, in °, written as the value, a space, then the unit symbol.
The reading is 15 °
